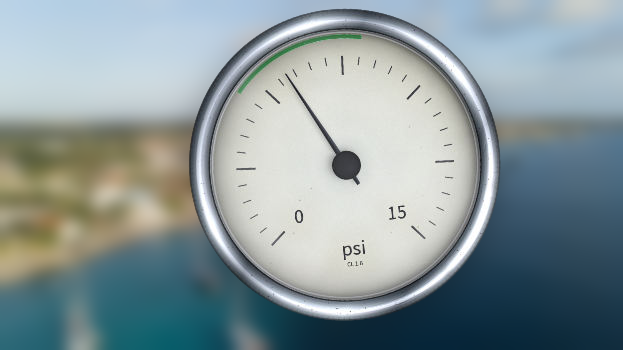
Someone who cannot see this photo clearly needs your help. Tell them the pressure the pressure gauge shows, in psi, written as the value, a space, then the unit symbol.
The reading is 5.75 psi
